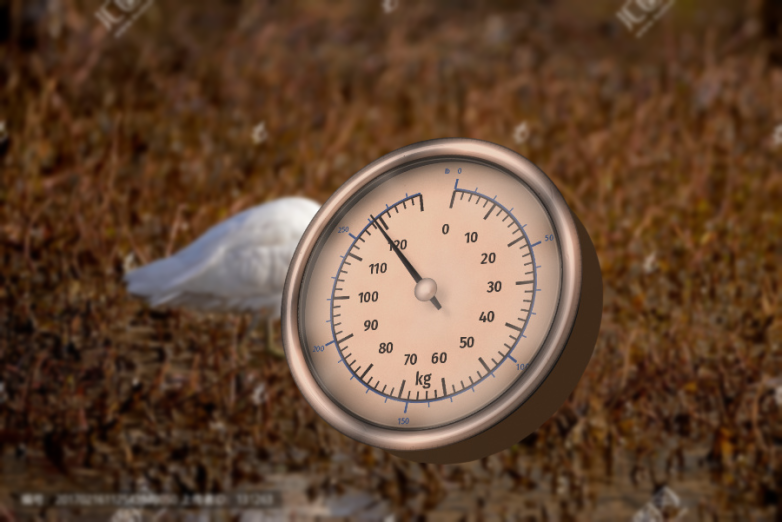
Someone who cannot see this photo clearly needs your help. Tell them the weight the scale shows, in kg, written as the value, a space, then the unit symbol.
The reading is 119 kg
